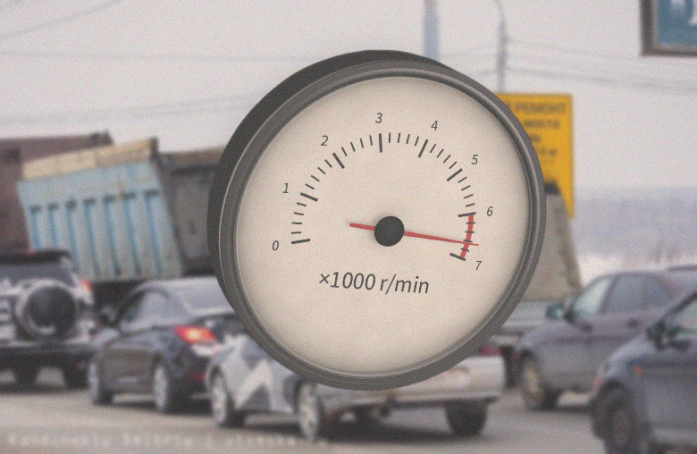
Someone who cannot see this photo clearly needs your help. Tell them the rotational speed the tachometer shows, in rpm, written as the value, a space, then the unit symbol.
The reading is 6600 rpm
